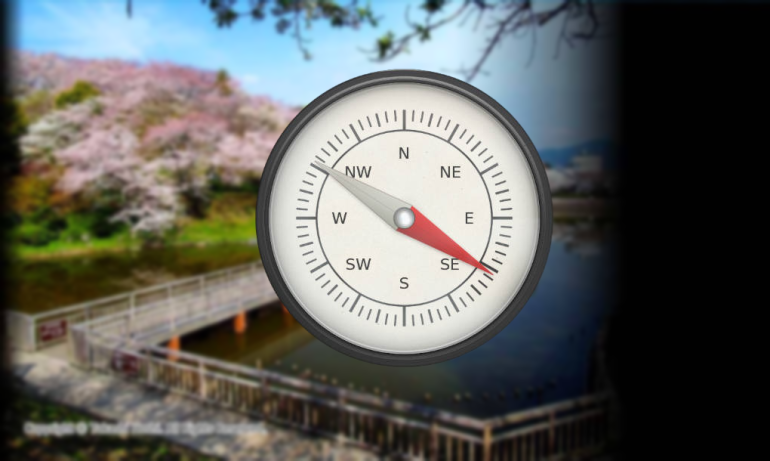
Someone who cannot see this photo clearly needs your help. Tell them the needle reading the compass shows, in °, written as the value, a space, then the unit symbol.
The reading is 122.5 °
